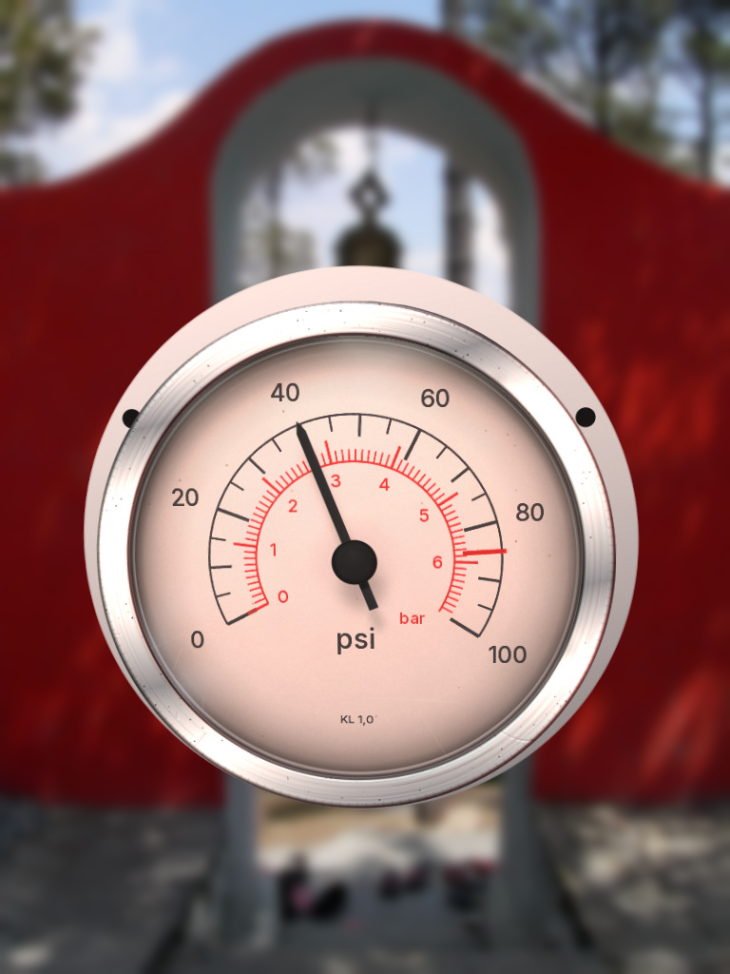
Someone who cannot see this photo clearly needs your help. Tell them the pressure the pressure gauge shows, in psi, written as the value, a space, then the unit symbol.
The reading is 40 psi
